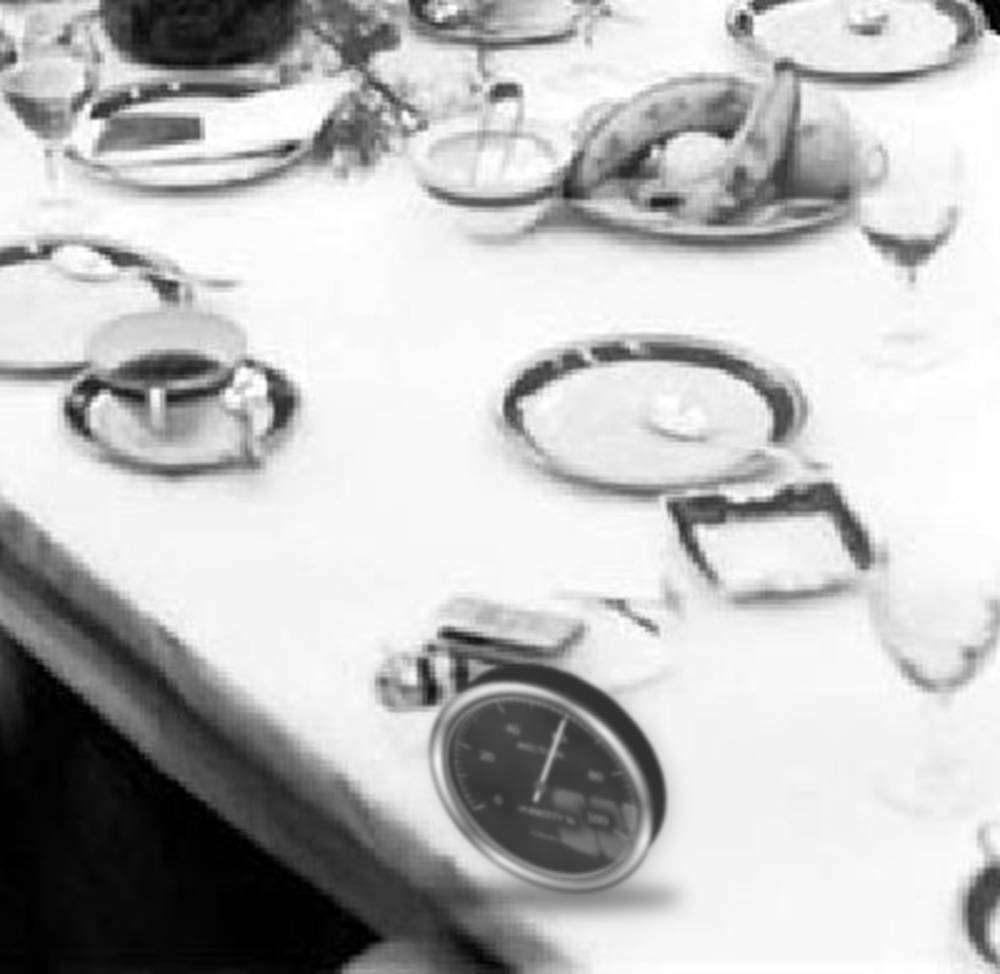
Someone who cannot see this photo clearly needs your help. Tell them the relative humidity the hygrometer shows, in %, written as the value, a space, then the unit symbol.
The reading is 60 %
